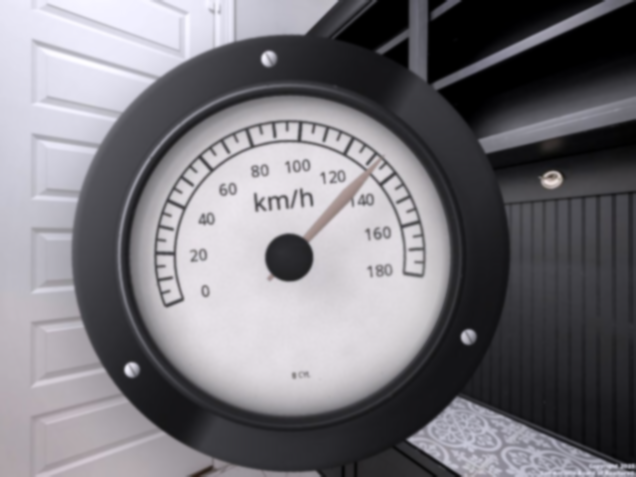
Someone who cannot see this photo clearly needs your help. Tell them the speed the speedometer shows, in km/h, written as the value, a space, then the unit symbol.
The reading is 132.5 km/h
